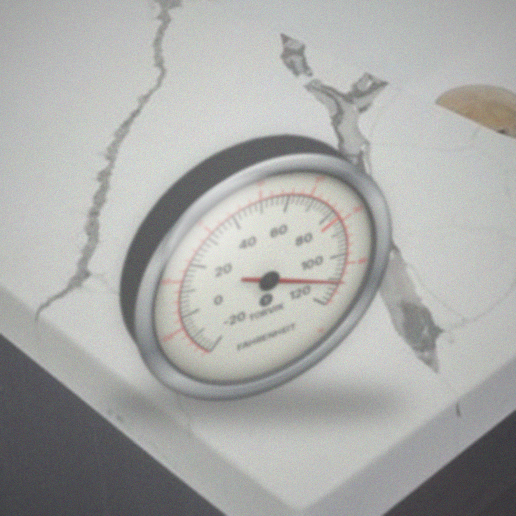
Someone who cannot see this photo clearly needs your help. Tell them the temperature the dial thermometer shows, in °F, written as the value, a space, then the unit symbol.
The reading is 110 °F
